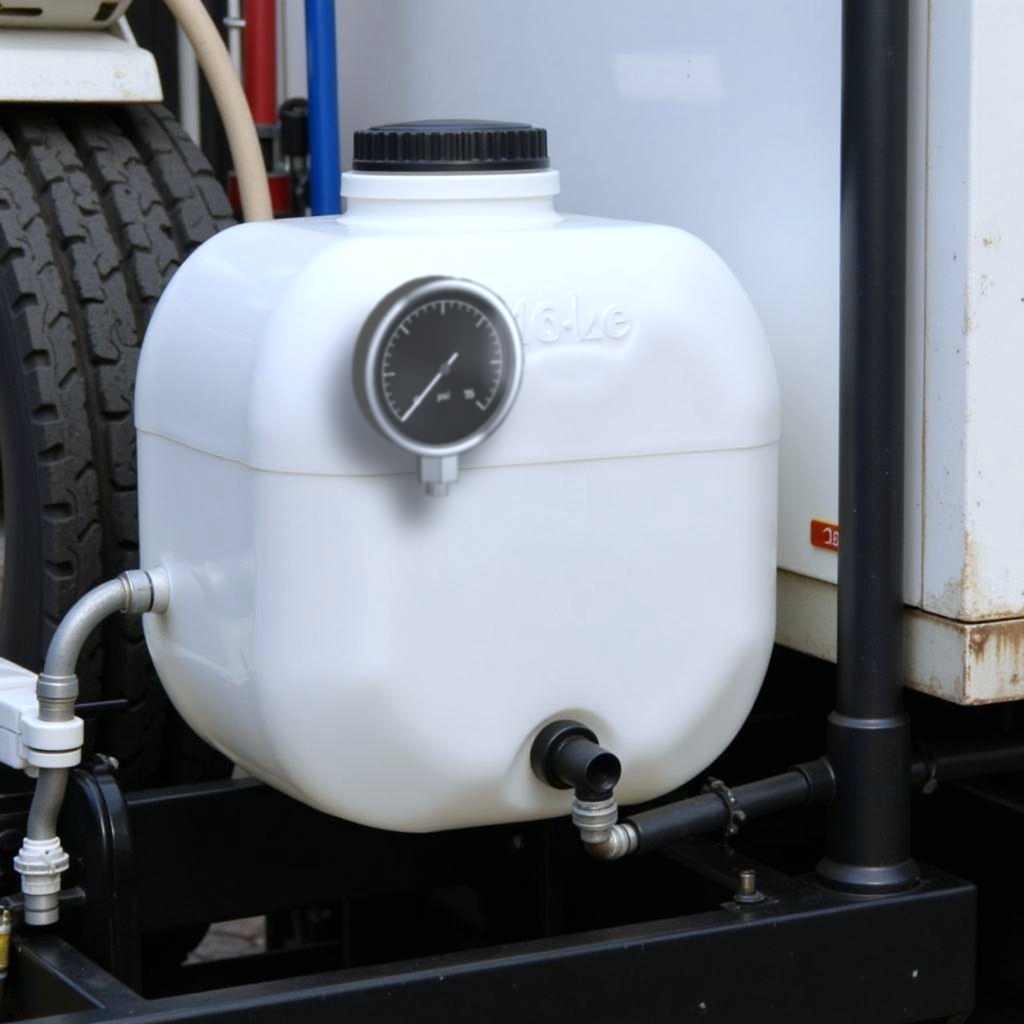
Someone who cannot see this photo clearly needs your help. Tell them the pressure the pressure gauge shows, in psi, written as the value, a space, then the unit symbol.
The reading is 0 psi
